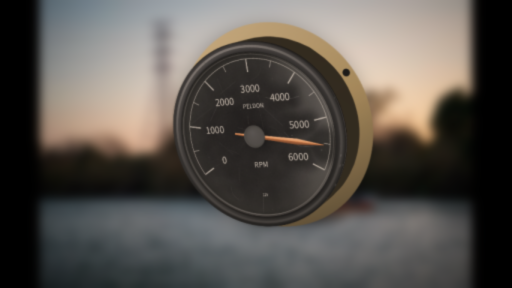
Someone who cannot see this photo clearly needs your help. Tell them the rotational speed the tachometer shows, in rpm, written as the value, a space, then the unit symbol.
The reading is 5500 rpm
